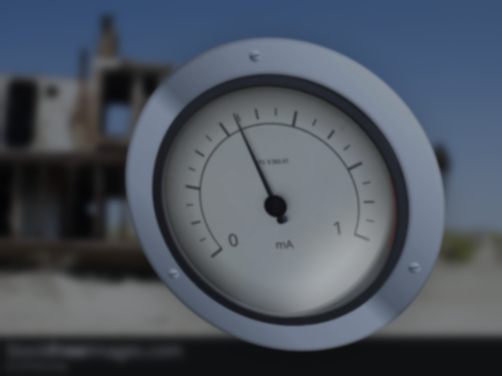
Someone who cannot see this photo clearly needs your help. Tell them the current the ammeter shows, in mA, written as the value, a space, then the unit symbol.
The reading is 0.45 mA
